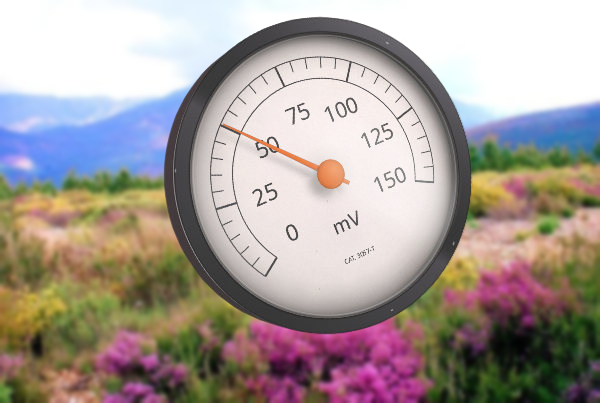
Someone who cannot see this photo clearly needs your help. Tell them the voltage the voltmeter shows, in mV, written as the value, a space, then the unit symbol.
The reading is 50 mV
